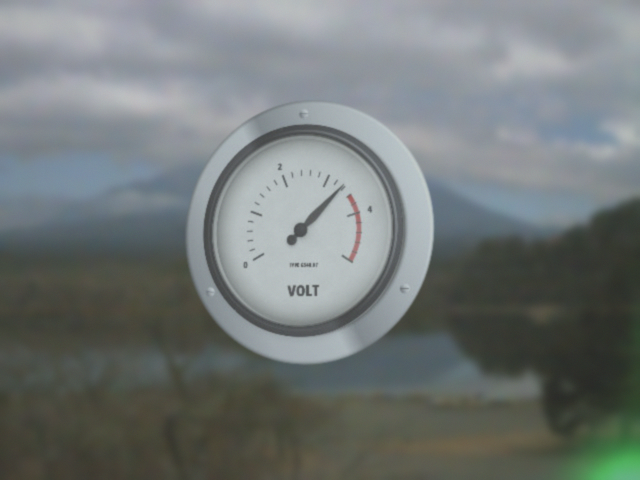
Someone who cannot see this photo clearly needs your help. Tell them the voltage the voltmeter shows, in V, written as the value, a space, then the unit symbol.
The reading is 3.4 V
